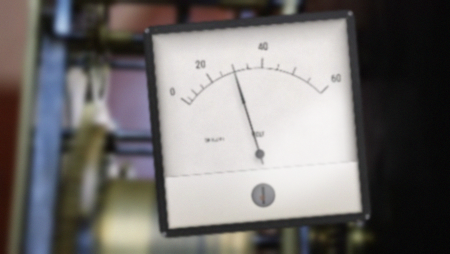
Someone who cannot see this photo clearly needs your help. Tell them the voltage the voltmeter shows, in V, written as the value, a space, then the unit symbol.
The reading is 30 V
